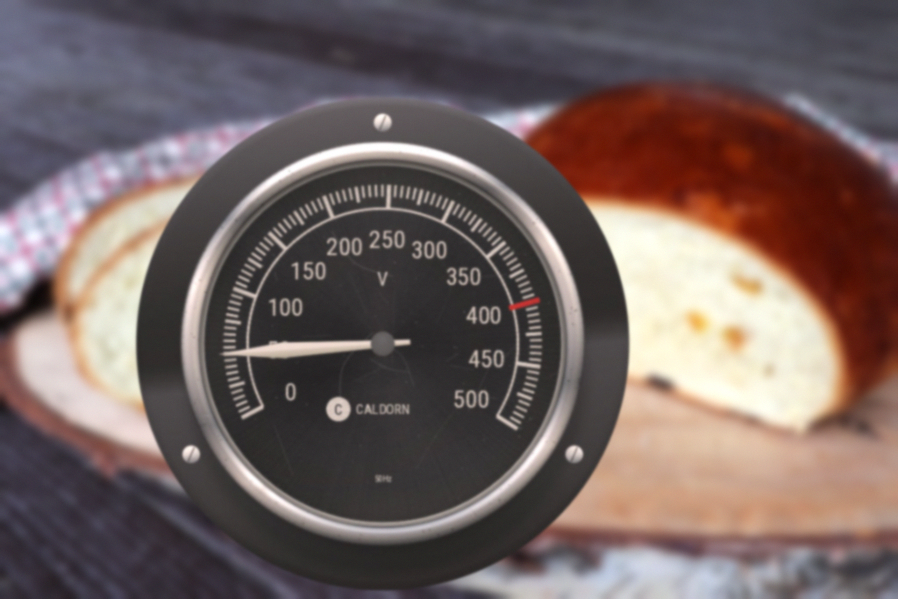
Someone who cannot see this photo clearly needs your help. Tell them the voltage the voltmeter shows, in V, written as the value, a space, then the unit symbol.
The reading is 50 V
